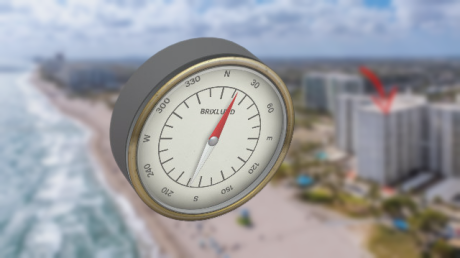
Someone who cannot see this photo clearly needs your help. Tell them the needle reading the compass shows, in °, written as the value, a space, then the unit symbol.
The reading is 15 °
